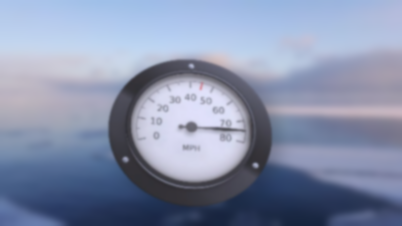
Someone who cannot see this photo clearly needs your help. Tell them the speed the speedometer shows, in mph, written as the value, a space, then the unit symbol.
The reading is 75 mph
